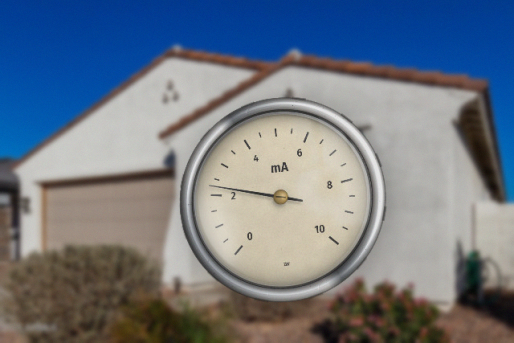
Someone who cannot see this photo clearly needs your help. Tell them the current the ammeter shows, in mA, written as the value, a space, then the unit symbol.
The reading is 2.25 mA
